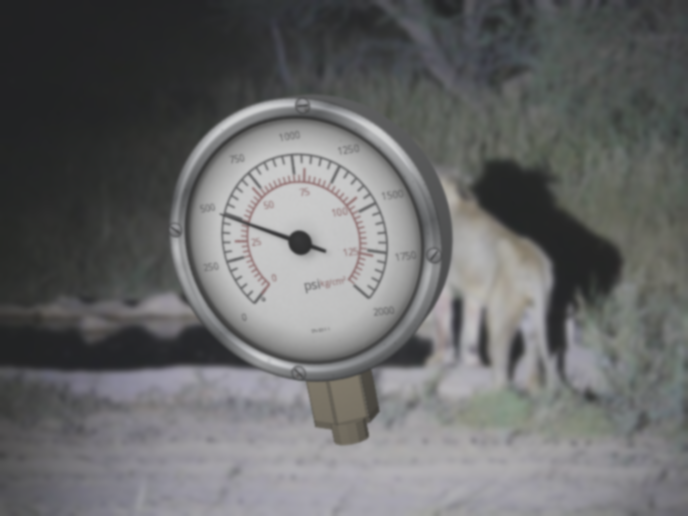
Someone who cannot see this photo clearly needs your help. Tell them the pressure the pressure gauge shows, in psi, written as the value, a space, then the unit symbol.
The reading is 500 psi
